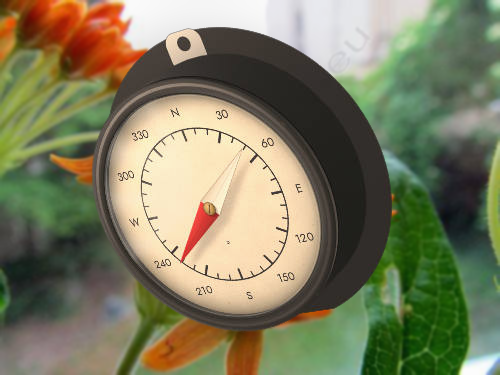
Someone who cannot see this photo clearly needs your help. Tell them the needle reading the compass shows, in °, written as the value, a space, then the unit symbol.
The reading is 230 °
